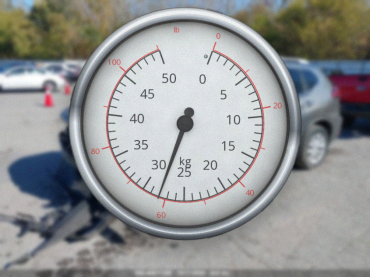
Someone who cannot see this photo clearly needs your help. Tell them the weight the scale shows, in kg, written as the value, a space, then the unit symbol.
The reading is 28 kg
